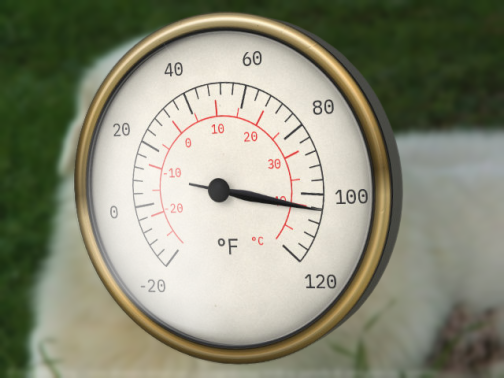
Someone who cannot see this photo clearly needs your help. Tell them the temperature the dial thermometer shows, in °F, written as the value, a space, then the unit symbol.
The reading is 104 °F
